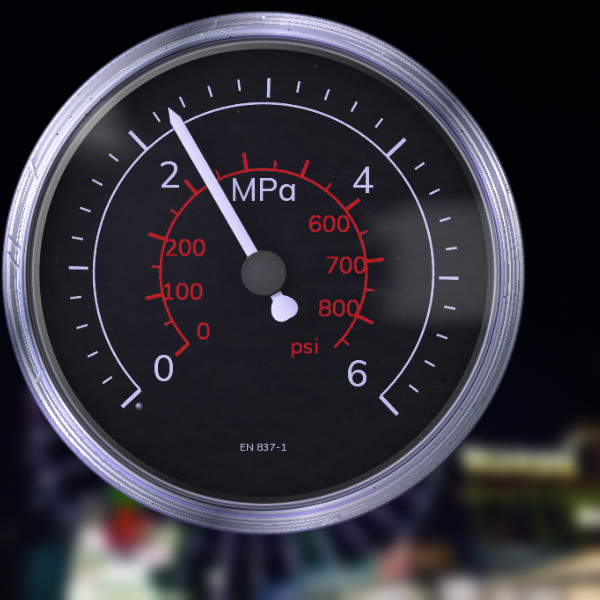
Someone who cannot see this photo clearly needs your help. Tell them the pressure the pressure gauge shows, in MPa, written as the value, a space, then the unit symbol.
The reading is 2.3 MPa
